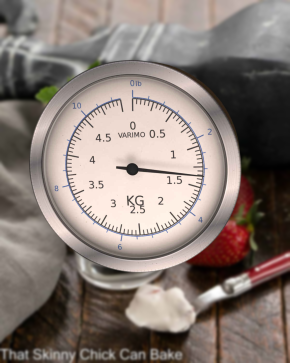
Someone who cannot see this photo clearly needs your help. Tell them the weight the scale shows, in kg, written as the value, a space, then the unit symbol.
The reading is 1.35 kg
